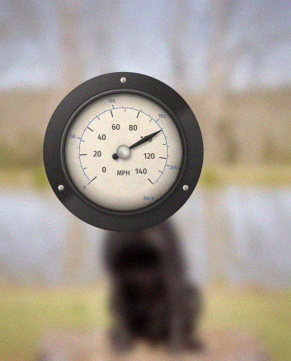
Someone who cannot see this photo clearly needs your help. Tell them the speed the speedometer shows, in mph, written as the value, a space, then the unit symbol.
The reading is 100 mph
